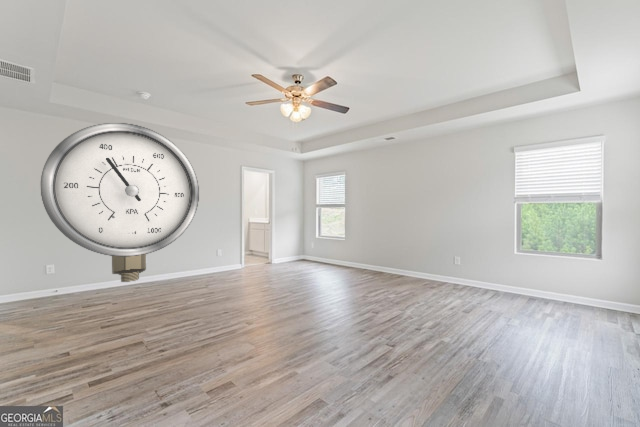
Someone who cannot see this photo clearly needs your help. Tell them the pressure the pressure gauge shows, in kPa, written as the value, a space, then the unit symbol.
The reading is 375 kPa
